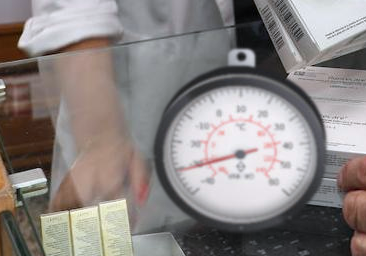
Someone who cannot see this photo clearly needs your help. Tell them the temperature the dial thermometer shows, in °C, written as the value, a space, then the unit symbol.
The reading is -30 °C
